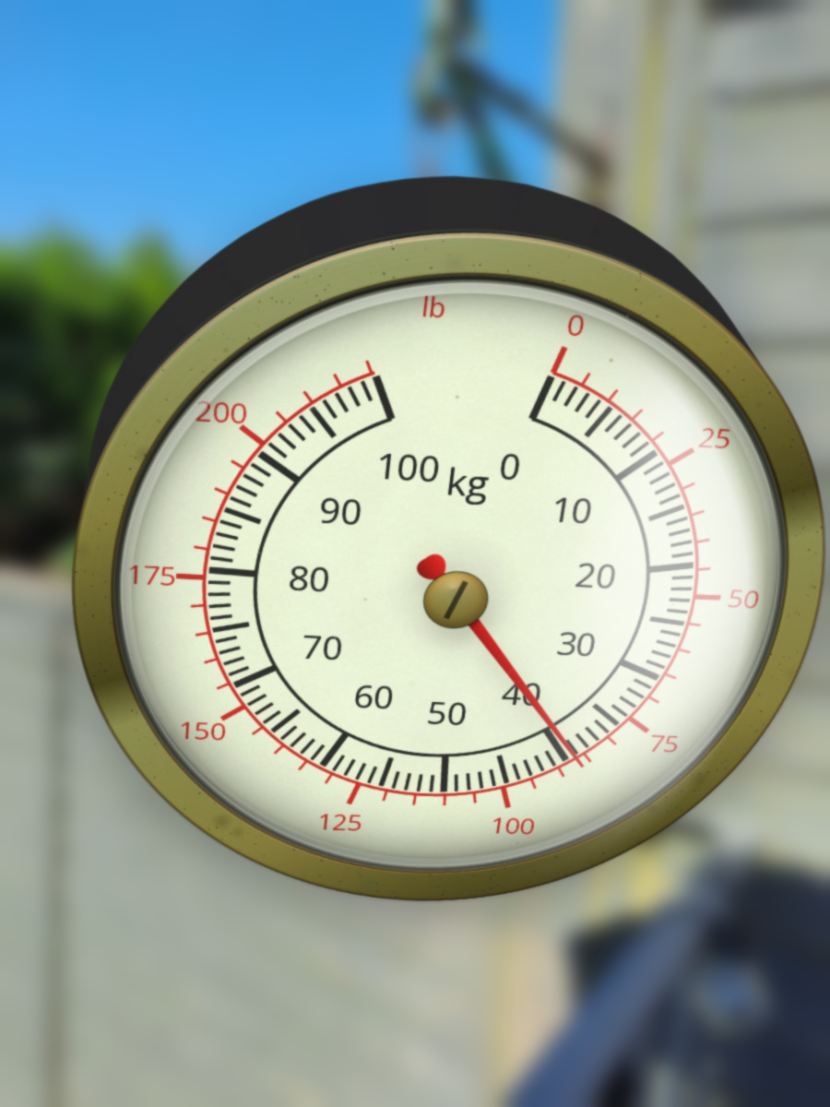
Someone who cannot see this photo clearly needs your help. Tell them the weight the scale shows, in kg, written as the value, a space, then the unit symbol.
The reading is 39 kg
